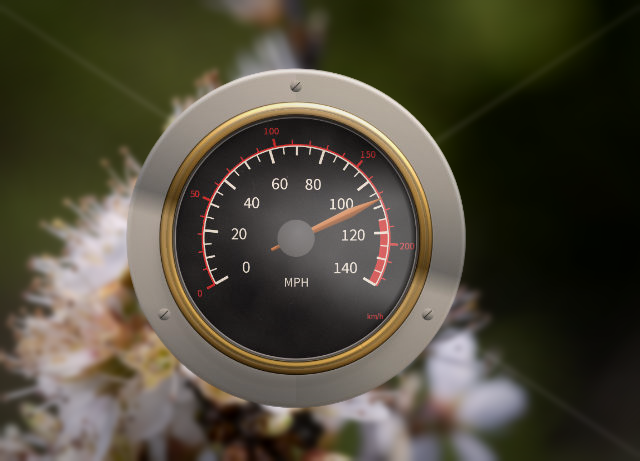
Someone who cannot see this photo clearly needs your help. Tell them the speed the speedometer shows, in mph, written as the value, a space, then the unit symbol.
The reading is 107.5 mph
